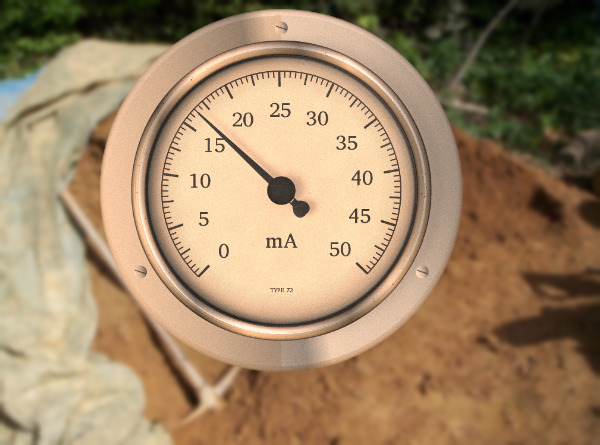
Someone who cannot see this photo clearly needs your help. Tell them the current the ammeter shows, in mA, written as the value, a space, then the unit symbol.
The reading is 16.5 mA
